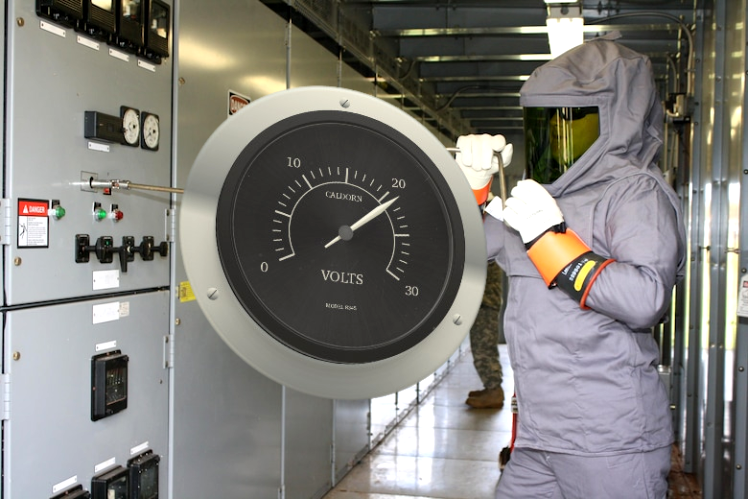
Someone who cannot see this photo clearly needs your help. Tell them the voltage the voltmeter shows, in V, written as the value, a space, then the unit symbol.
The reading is 21 V
